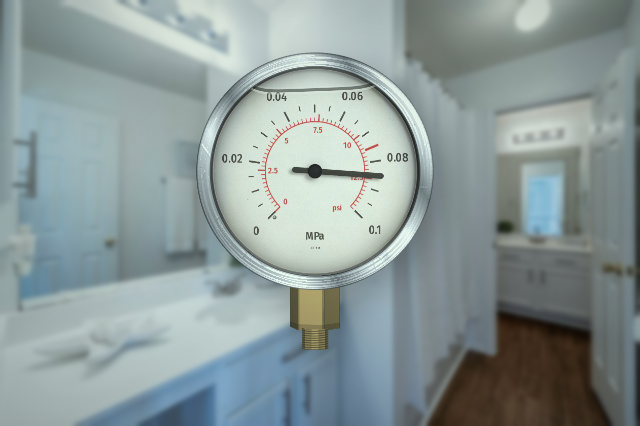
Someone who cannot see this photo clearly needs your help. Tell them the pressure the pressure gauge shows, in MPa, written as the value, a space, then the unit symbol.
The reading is 0.085 MPa
